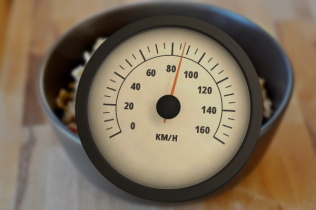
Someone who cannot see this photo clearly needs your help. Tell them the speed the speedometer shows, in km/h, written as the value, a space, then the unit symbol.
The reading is 87.5 km/h
